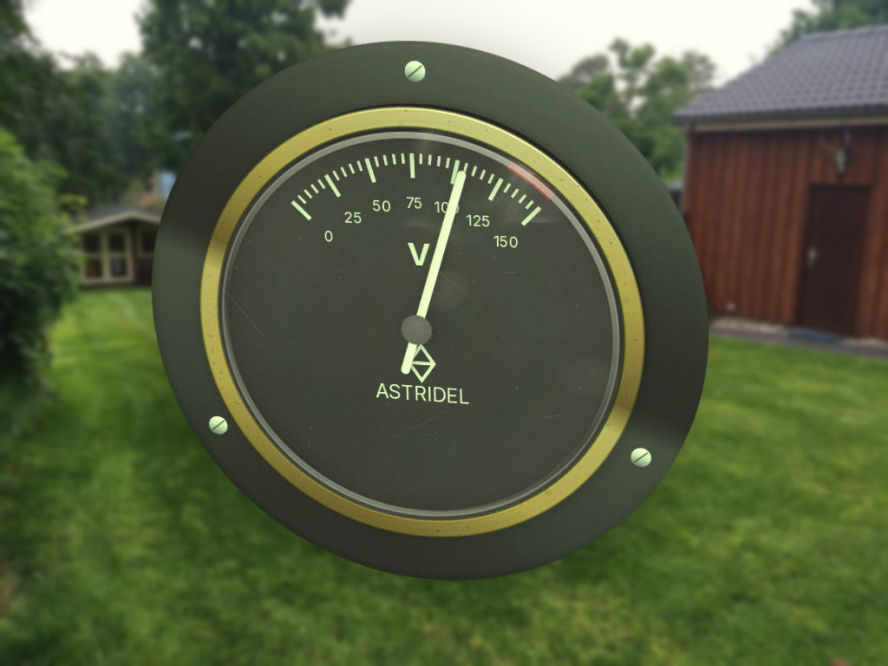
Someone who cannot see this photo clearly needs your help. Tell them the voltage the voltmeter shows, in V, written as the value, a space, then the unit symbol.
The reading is 105 V
